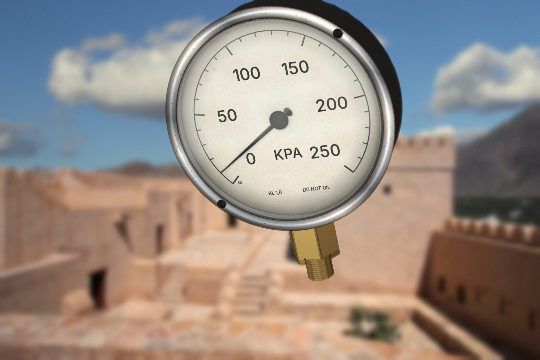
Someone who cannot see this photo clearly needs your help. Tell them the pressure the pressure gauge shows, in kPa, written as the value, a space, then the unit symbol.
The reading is 10 kPa
